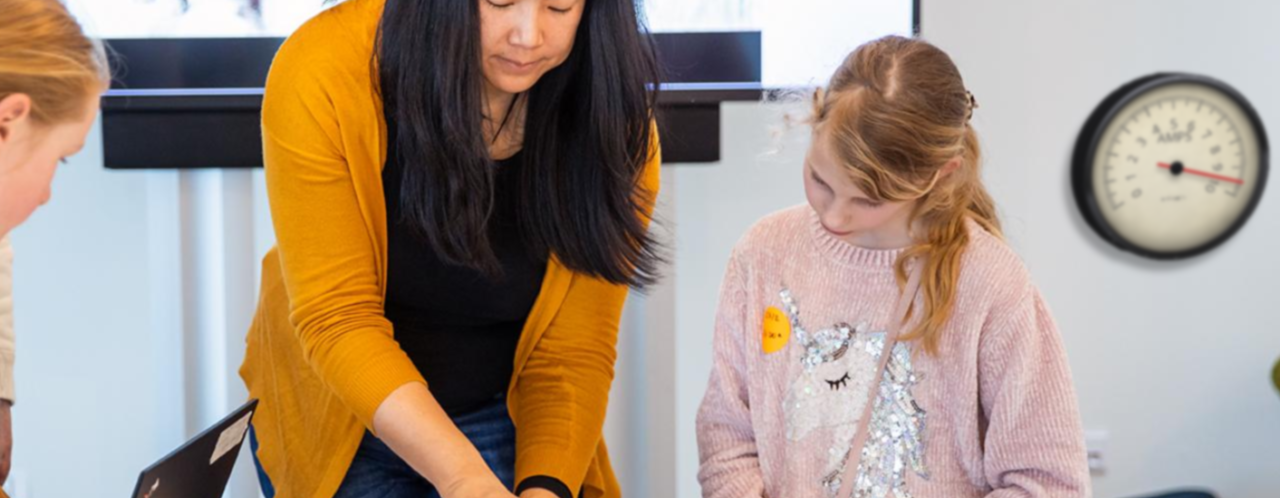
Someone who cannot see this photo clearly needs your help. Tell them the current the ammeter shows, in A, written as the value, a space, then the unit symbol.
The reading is 9.5 A
